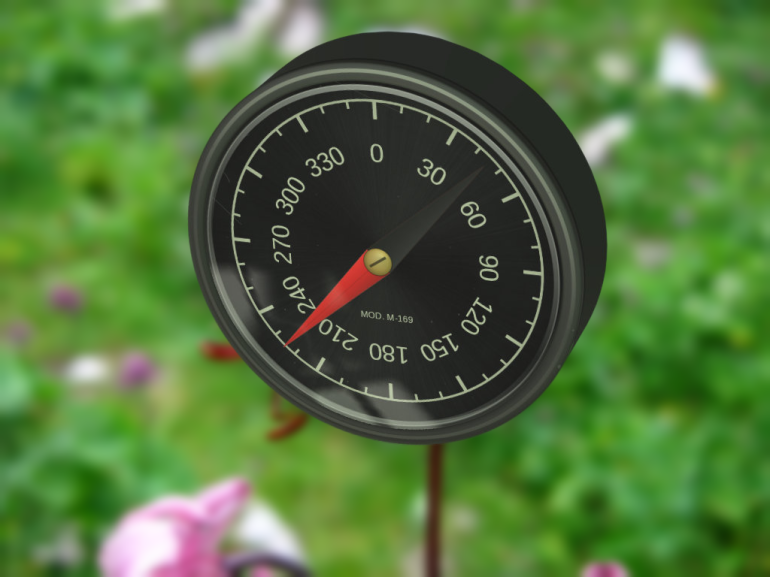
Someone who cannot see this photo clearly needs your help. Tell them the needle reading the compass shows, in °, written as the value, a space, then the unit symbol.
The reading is 225 °
